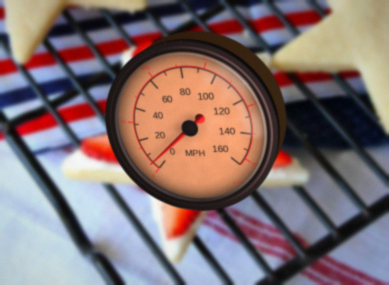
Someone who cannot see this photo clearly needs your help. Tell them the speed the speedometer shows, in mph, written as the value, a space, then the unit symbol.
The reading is 5 mph
